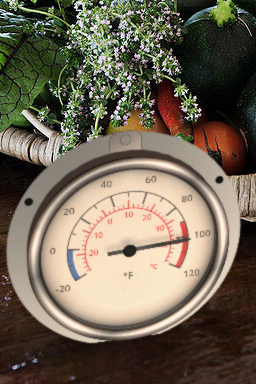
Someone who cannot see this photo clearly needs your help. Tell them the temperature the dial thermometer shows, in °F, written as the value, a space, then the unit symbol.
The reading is 100 °F
